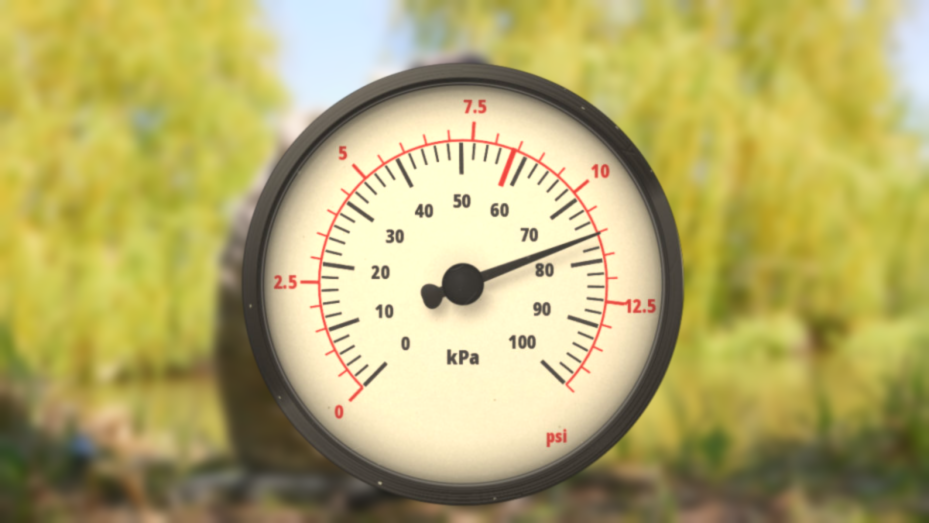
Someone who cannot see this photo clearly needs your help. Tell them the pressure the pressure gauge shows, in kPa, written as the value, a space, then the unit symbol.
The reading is 76 kPa
